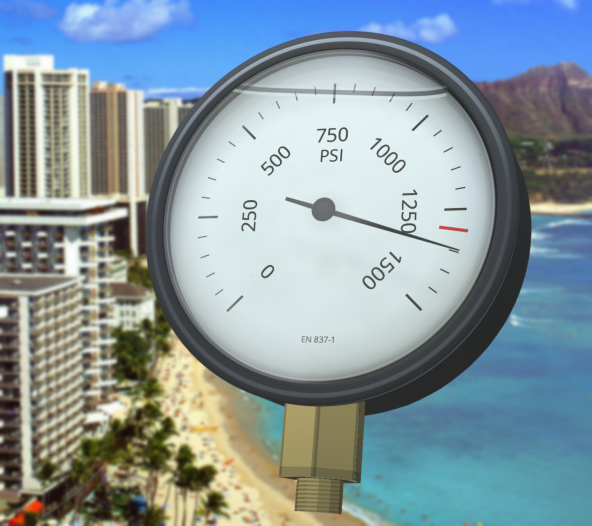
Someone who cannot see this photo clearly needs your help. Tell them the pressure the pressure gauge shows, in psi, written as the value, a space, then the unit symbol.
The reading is 1350 psi
